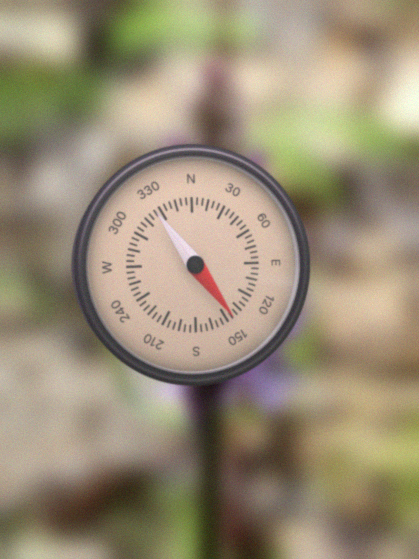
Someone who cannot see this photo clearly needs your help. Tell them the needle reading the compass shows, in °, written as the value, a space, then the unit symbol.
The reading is 145 °
